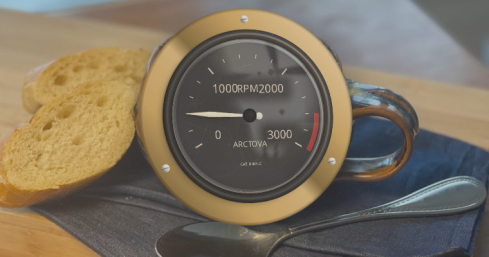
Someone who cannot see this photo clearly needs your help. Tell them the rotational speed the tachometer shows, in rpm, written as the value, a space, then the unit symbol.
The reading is 400 rpm
